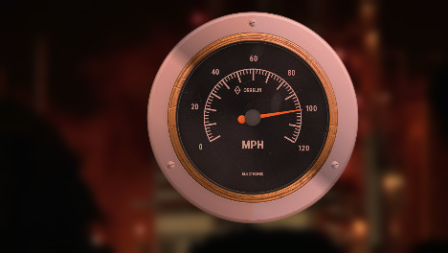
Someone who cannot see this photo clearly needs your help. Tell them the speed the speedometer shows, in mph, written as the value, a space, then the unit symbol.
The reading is 100 mph
